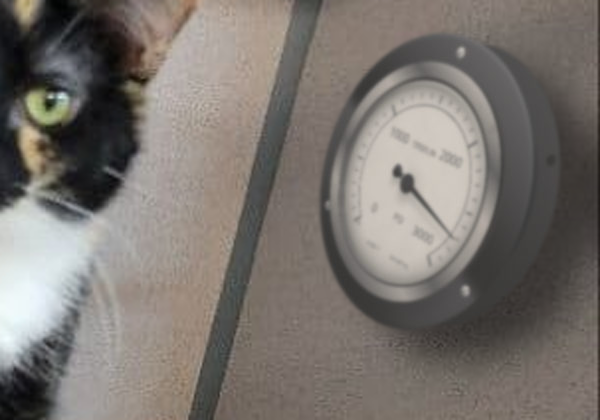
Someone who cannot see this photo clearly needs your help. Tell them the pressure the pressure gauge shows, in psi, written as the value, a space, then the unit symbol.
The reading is 2700 psi
